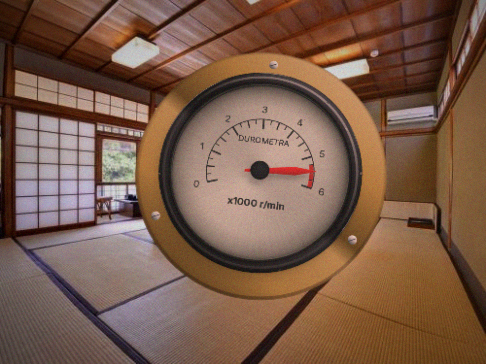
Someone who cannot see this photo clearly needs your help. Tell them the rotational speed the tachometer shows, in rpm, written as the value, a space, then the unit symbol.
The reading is 5500 rpm
